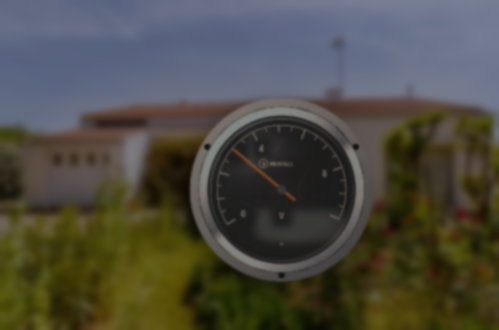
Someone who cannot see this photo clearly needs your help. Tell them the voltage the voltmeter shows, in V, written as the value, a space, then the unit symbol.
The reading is 3 V
